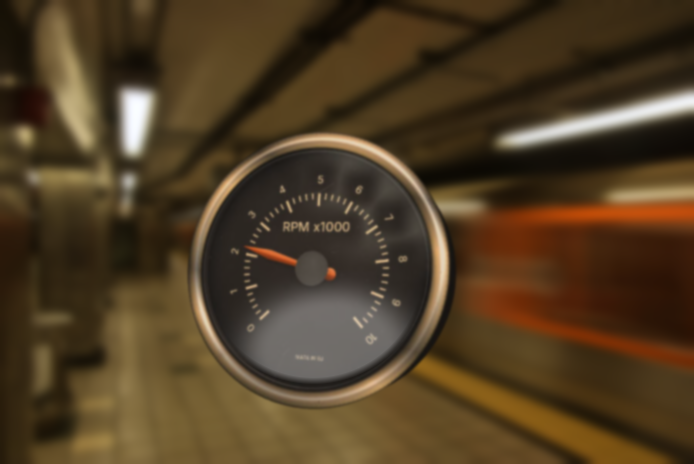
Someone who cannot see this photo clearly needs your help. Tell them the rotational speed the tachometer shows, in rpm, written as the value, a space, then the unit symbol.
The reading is 2200 rpm
